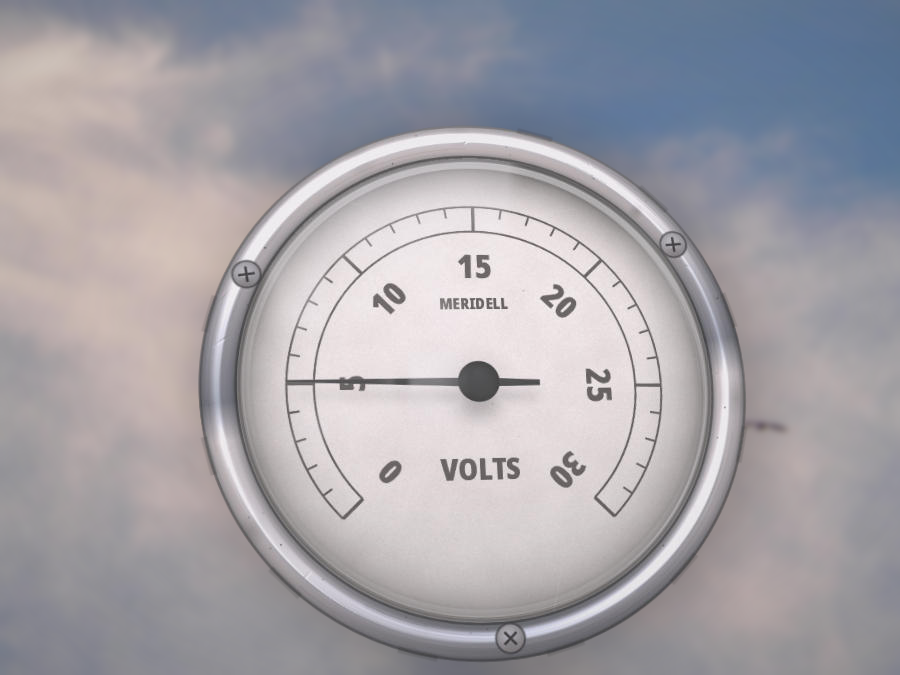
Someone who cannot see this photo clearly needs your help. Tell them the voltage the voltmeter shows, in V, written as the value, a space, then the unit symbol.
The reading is 5 V
